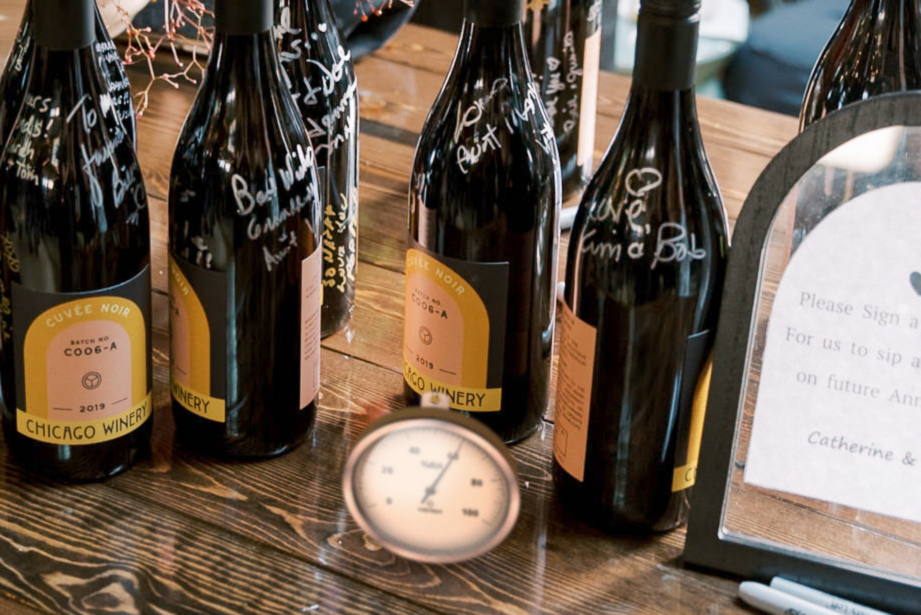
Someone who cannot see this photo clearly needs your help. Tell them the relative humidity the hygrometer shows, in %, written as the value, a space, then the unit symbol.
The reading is 60 %
